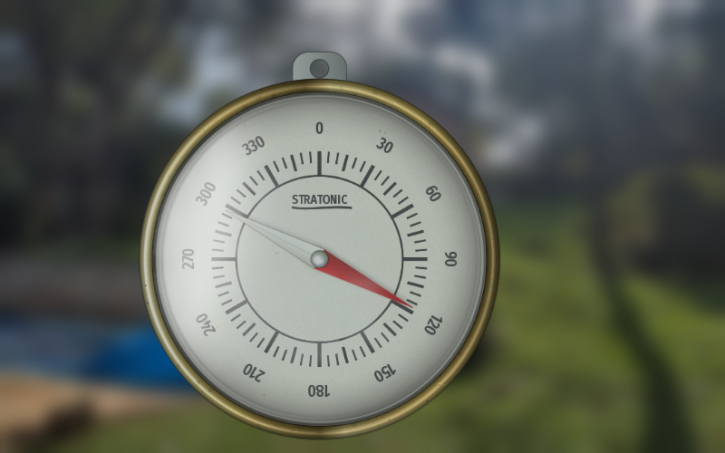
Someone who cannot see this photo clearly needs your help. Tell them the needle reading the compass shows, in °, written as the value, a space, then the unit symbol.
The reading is 117.5 °
